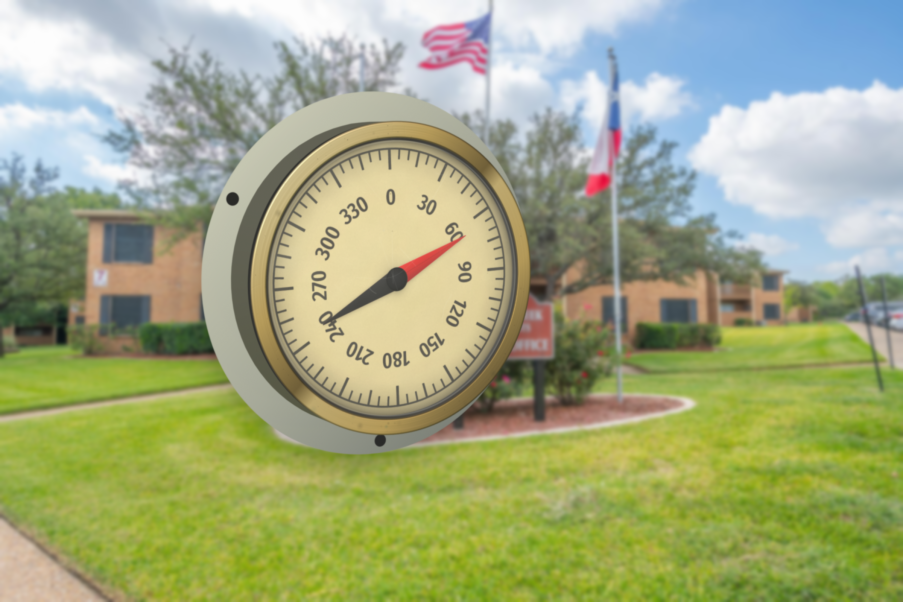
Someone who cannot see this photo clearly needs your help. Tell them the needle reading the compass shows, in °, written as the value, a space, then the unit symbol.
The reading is 65 °
